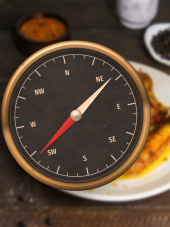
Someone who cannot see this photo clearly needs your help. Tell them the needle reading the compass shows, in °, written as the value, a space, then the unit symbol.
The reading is 235 °
